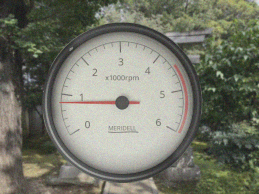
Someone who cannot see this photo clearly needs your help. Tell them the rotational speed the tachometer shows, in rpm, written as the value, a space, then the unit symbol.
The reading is 800 rpm
